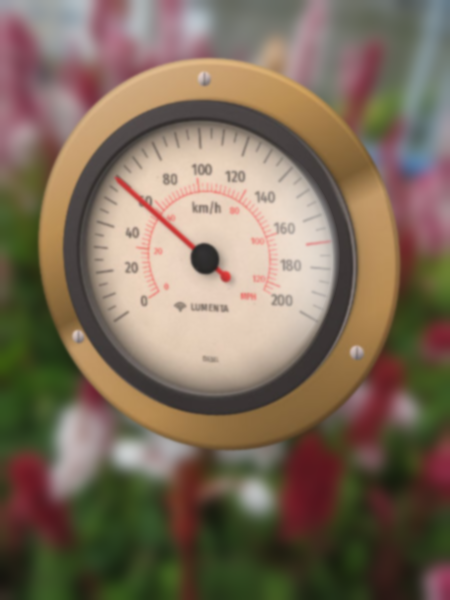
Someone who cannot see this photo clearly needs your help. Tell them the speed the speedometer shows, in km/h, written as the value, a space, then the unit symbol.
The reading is 60 km/h
